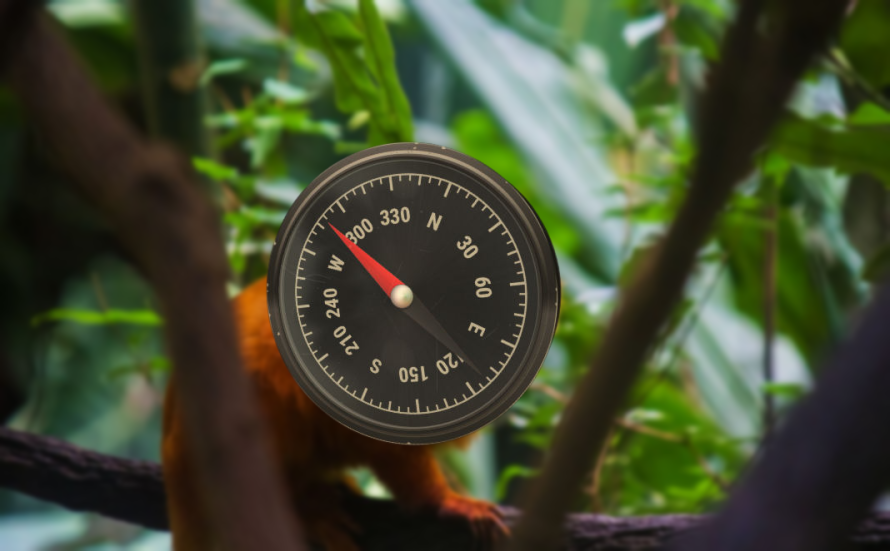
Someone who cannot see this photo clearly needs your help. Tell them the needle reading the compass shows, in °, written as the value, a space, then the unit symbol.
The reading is 290 °
